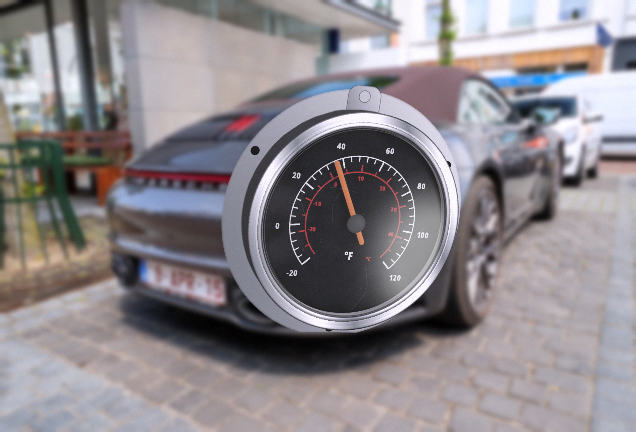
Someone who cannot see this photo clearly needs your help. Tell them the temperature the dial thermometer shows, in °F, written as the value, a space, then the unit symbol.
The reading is 36 °F
